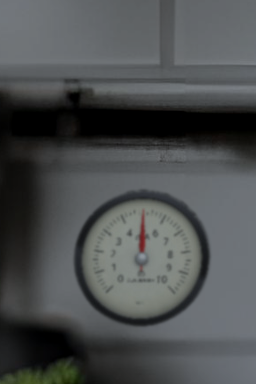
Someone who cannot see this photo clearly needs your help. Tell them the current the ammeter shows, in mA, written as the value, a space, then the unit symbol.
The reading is 5 mA
